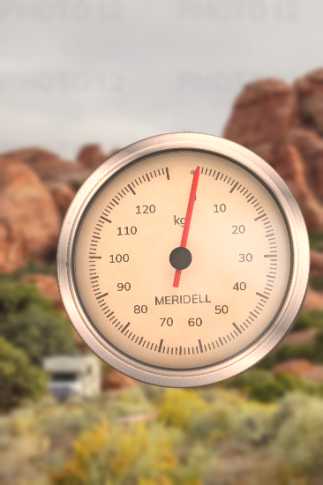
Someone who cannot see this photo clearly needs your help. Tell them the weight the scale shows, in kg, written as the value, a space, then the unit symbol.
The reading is 0 kg
